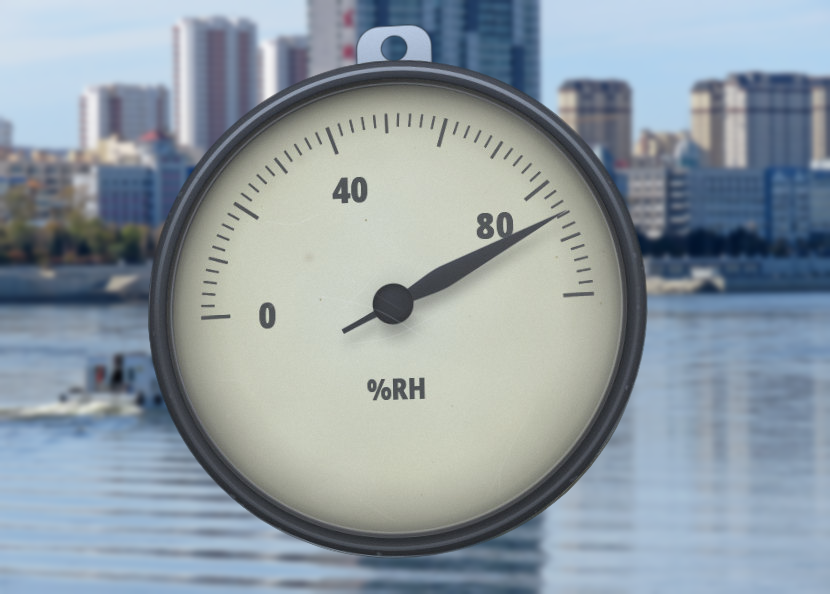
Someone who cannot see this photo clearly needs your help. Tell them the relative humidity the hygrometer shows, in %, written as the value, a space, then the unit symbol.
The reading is 86 %
